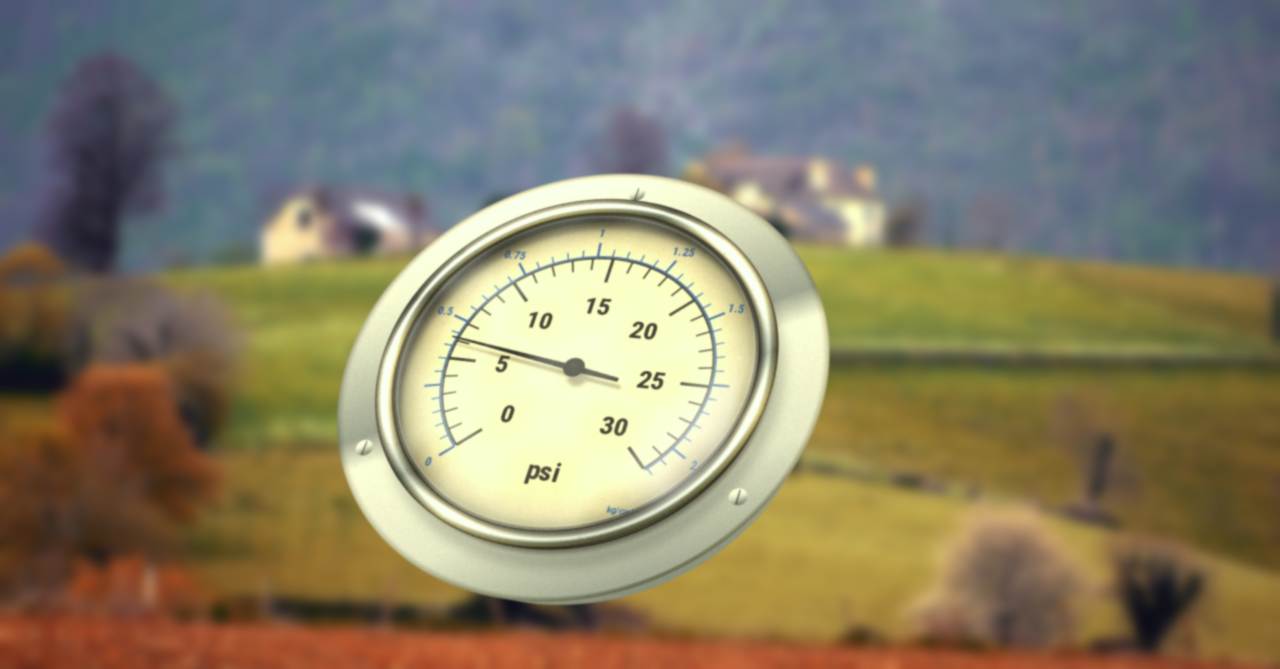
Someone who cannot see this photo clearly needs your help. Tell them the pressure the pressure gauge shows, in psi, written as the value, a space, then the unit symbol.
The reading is 6 psi
